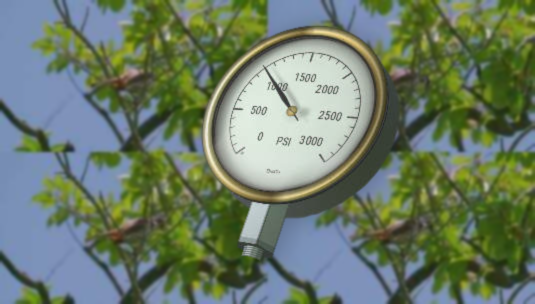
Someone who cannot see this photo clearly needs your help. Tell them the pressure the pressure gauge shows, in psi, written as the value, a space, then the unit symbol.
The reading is 1000 psi
